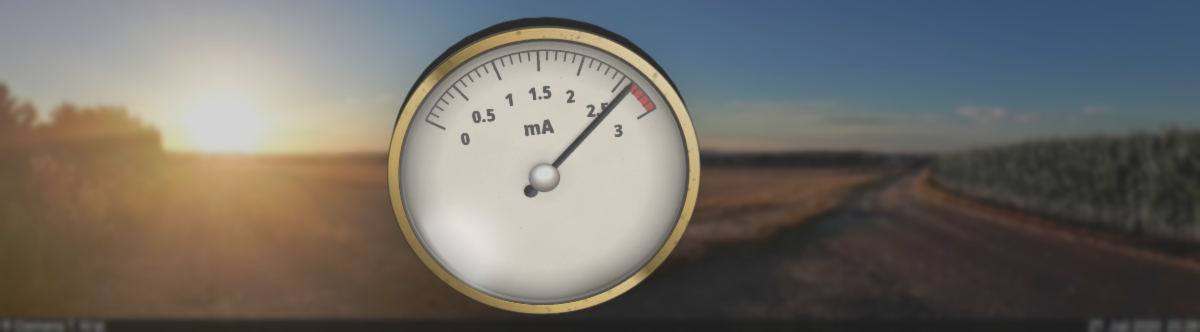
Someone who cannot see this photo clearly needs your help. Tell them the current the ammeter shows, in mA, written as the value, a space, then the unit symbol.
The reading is 2.6 mA
